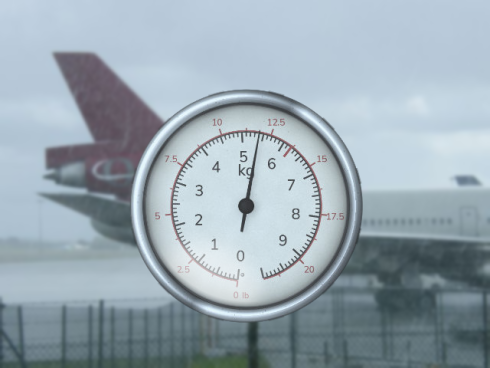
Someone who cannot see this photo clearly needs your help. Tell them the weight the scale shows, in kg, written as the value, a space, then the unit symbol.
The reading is 5.4 kg
